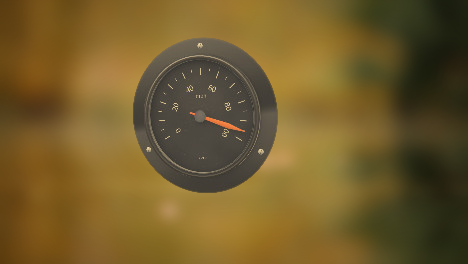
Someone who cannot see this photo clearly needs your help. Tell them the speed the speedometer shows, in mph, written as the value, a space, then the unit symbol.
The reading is 95 mph
